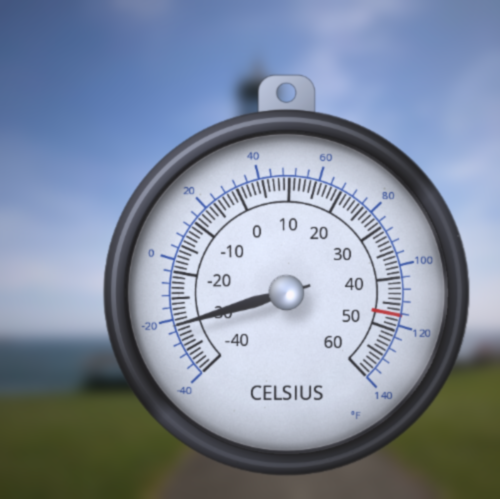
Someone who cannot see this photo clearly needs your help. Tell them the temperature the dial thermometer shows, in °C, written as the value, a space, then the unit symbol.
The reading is -30 °C
